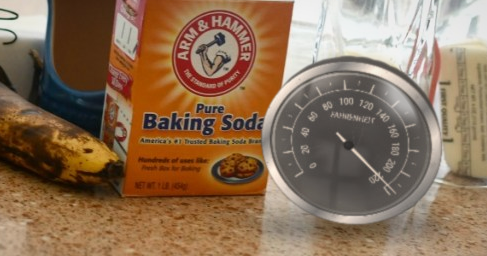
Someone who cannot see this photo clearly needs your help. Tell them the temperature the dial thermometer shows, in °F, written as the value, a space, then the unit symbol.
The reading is 215 °F
